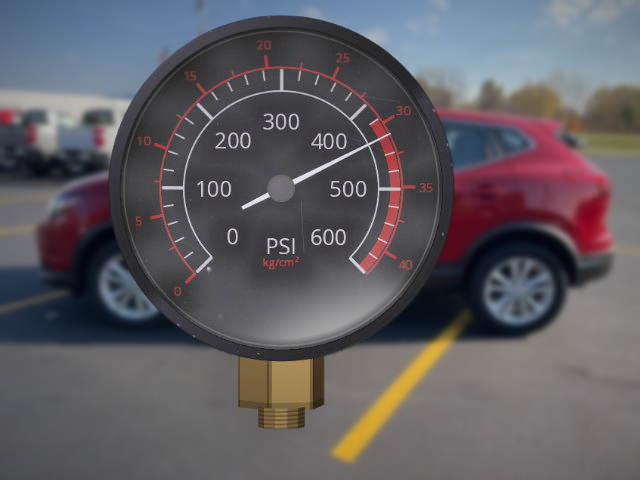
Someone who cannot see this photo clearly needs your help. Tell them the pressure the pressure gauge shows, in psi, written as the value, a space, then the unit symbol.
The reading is 440 psi
